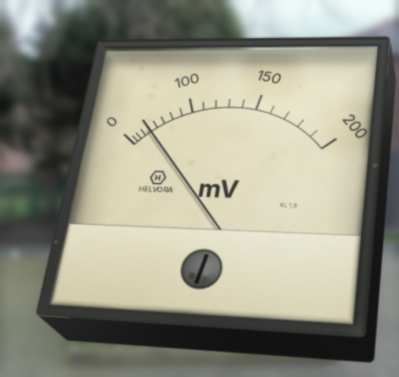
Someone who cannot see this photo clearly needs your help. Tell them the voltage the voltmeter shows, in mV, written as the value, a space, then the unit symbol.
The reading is 50 mV
